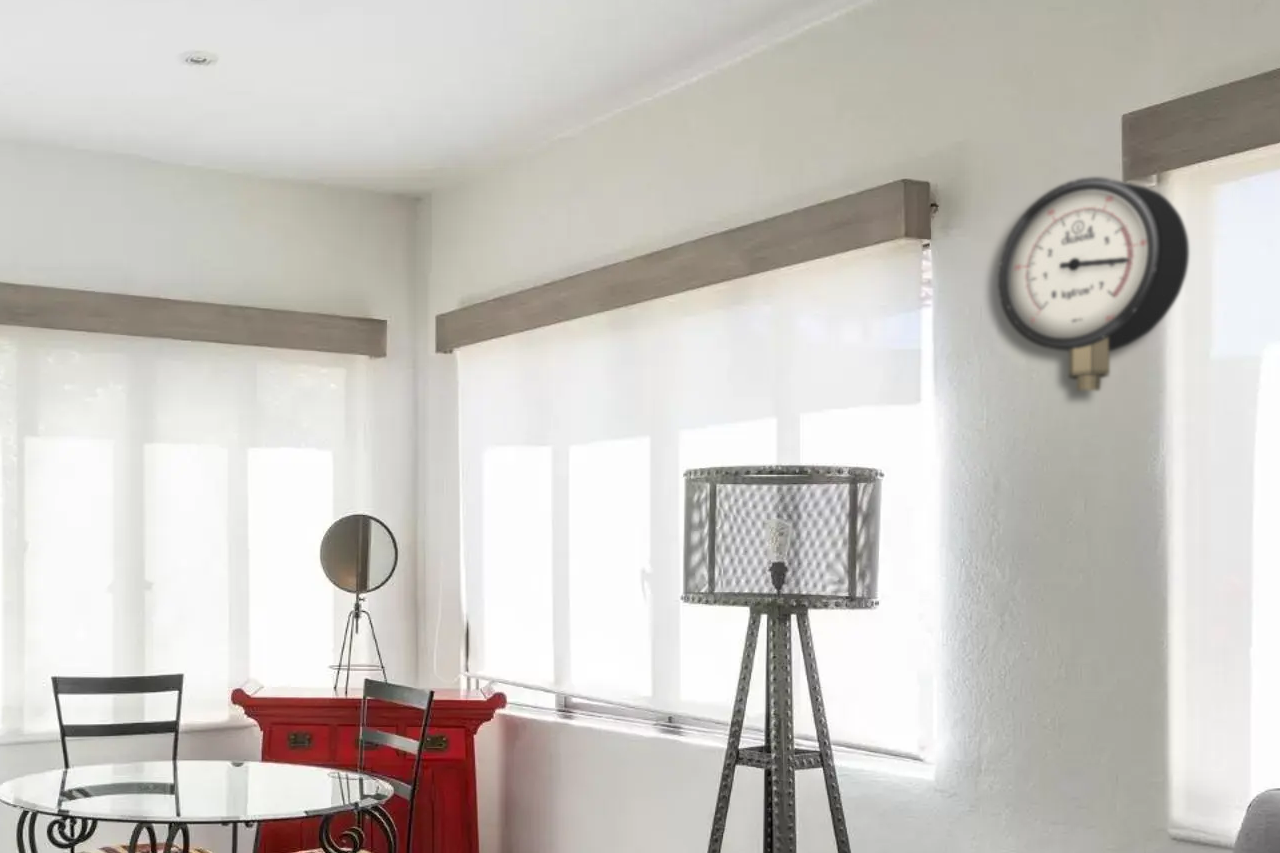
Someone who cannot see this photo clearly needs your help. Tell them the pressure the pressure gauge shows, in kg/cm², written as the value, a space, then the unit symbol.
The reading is 6 kg/cm²
